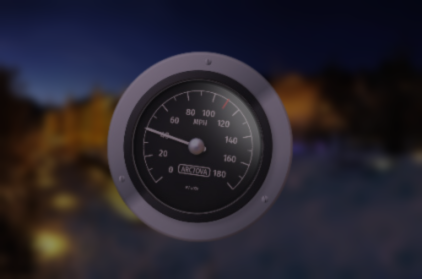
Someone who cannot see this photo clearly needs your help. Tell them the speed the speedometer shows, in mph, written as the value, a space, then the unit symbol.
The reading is 40 mph
